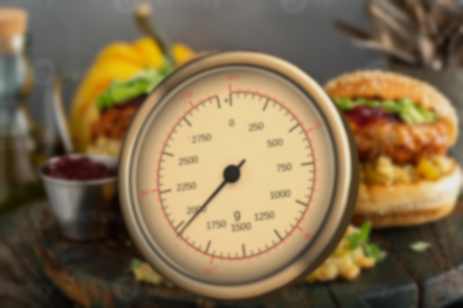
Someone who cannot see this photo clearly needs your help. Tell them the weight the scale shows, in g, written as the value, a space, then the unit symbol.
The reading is 1950 g
